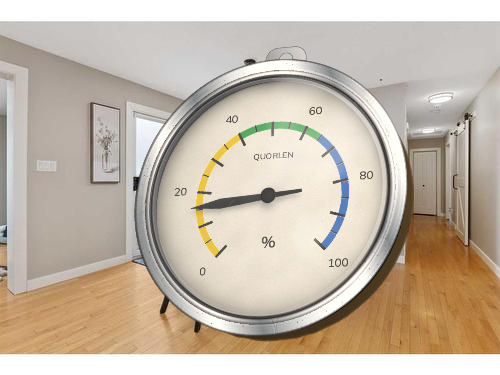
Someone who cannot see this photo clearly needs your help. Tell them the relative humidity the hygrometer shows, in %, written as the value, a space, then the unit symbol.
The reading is 15 %
